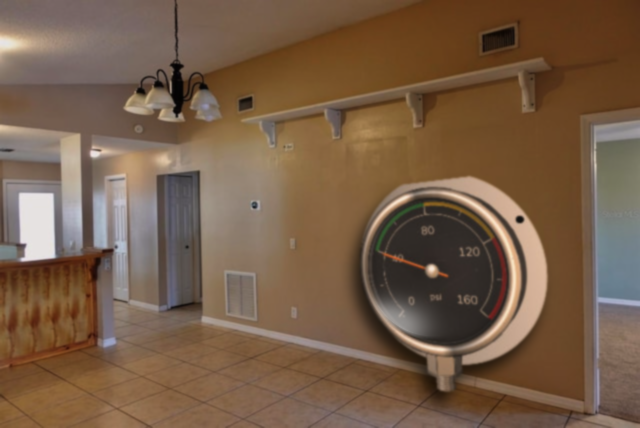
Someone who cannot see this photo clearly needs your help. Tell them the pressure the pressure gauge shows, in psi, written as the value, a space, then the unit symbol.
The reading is 40 psi
